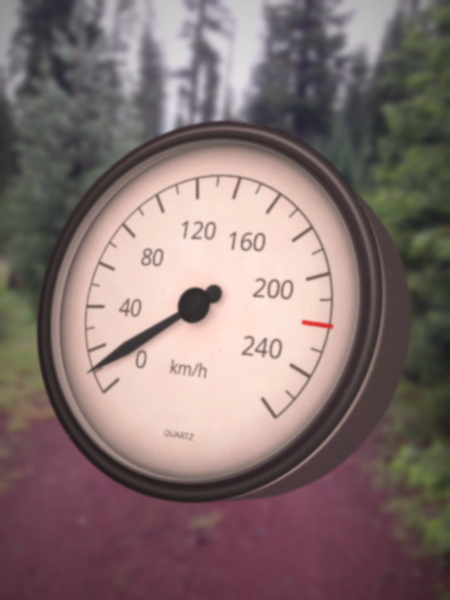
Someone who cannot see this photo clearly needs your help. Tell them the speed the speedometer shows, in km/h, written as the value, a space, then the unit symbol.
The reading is 10 km/h
